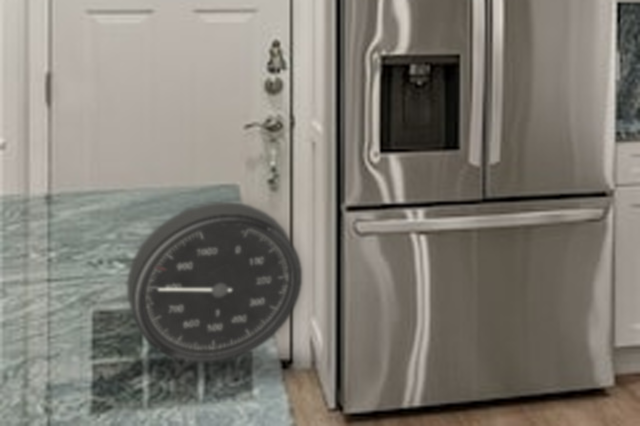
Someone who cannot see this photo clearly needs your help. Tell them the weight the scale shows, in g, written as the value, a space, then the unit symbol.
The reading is 800 g
